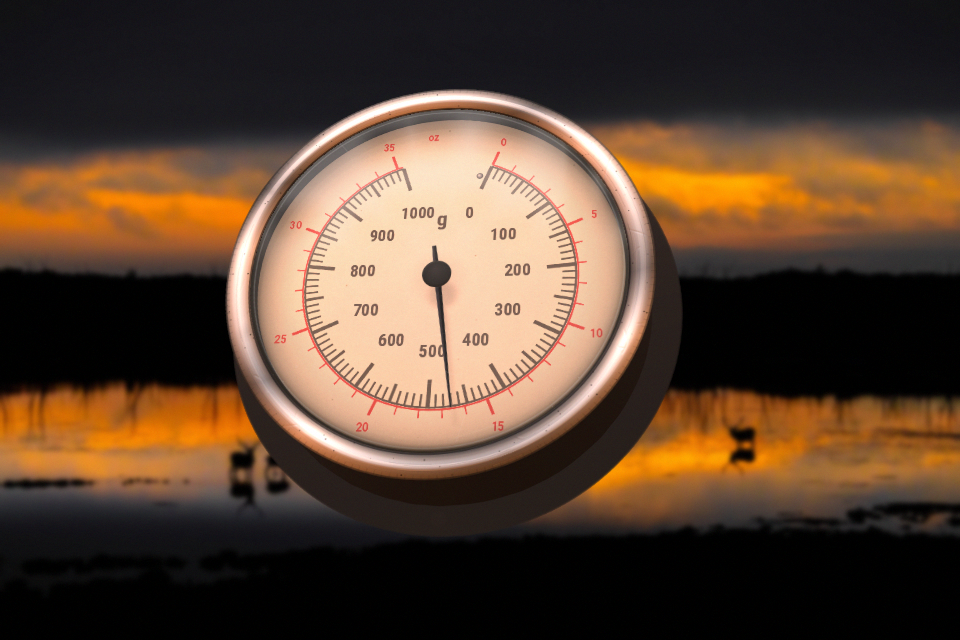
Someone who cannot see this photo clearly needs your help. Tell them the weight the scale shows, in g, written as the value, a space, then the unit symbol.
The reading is 470 g
